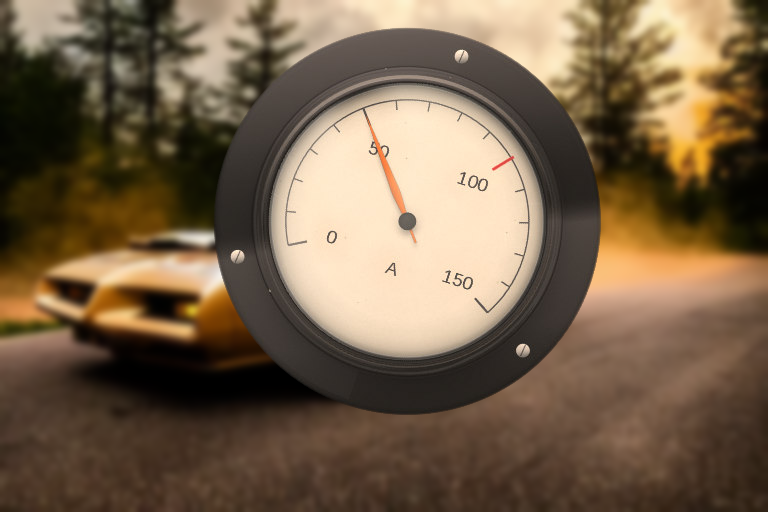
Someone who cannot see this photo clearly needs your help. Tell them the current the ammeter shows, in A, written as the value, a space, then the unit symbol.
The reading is 50 A
